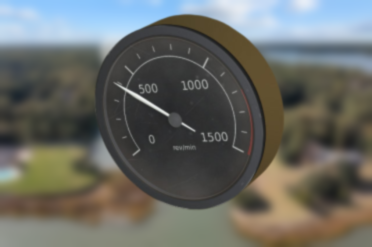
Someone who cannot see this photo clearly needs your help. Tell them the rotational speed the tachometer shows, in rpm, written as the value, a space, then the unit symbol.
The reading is 400 rpm
